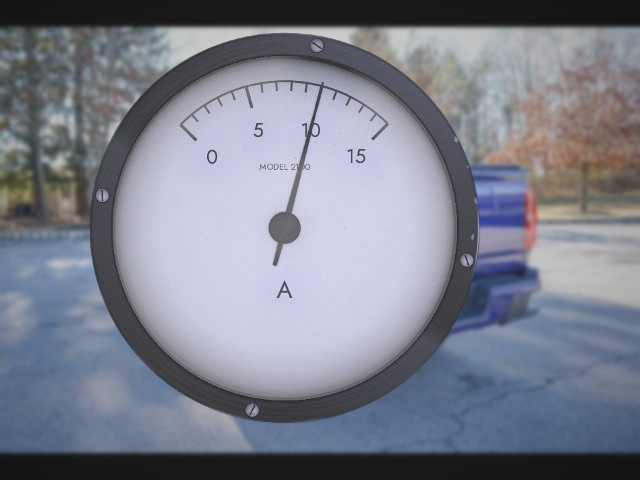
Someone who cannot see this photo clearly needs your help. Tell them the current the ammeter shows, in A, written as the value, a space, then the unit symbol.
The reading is 10 A
